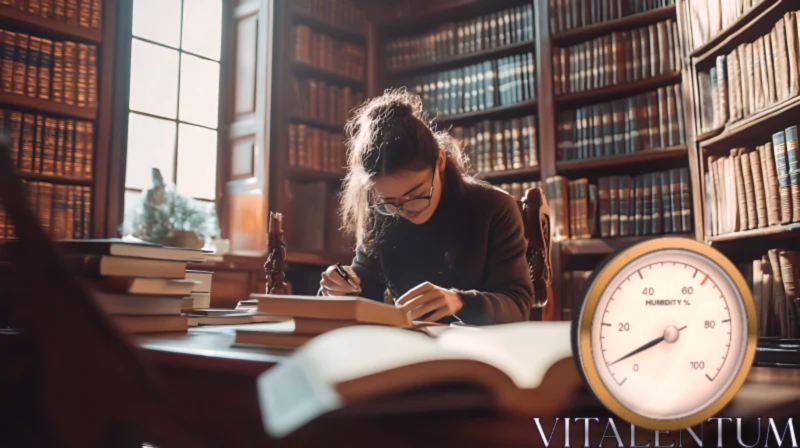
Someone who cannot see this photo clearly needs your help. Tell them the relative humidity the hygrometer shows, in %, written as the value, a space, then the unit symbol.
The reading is 8 %
